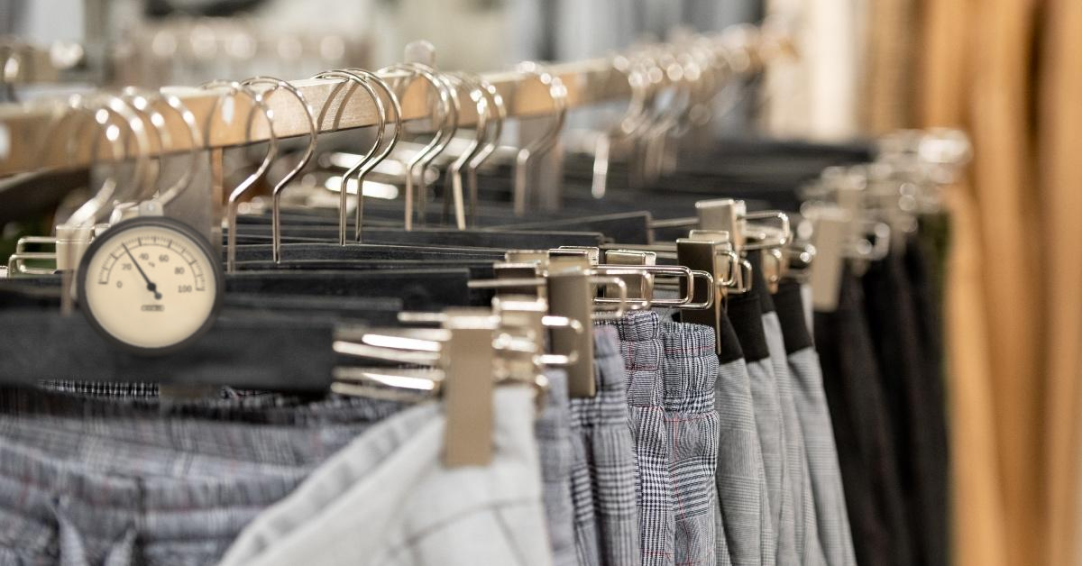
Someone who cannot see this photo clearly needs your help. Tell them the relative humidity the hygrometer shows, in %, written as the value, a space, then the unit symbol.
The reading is 30 %
